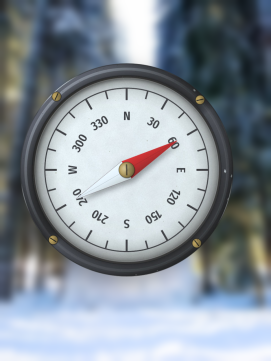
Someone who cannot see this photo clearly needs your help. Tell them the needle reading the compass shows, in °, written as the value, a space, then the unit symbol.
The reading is 60 °
